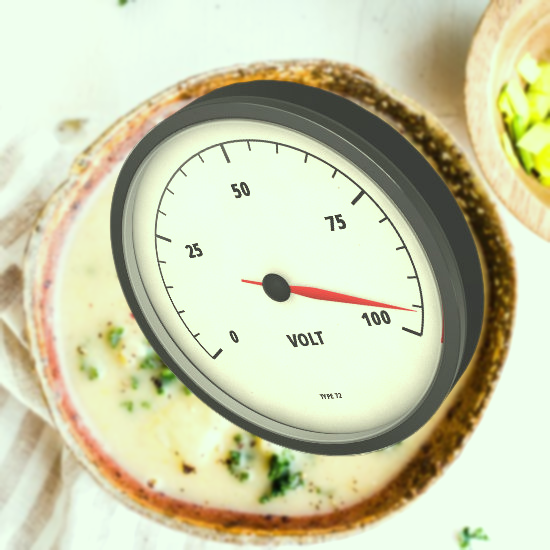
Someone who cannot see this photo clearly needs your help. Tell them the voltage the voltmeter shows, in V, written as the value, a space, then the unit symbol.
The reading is 95 V
